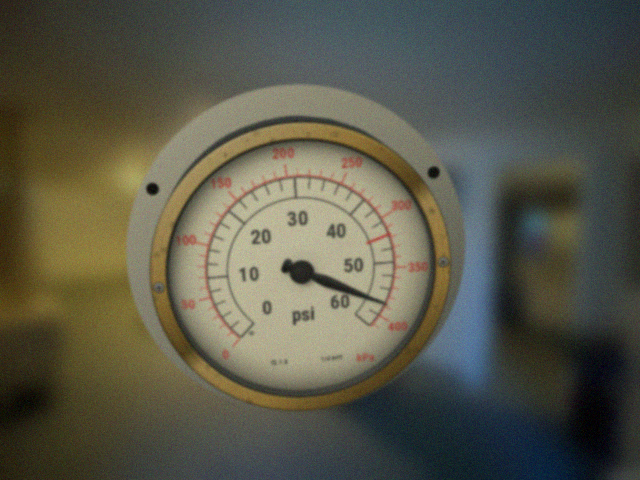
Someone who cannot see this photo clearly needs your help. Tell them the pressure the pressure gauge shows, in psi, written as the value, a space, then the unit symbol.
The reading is 56 psi
